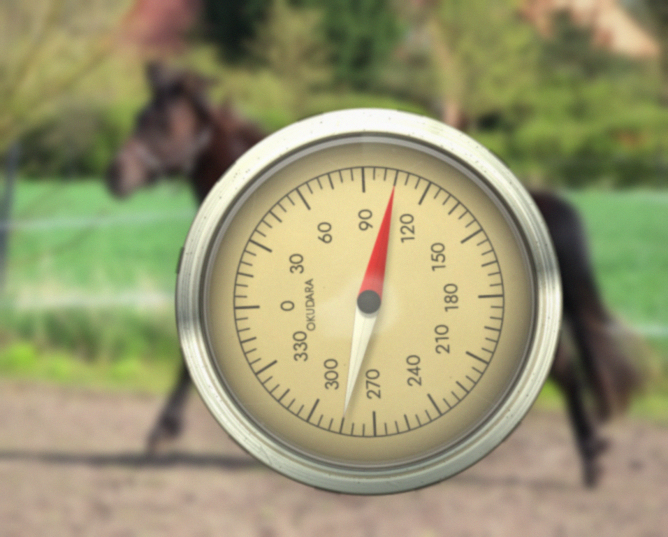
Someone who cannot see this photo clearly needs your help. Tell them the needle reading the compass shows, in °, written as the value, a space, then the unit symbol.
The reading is 105 °
